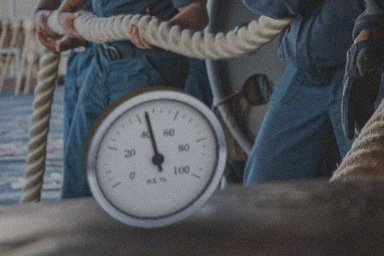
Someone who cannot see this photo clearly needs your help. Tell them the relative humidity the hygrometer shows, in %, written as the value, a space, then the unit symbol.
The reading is 44 %
